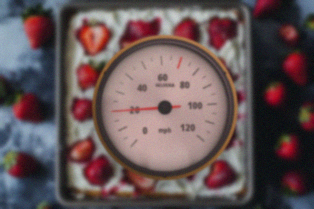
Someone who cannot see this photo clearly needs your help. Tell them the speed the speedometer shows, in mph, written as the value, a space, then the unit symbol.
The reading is 20 mph
